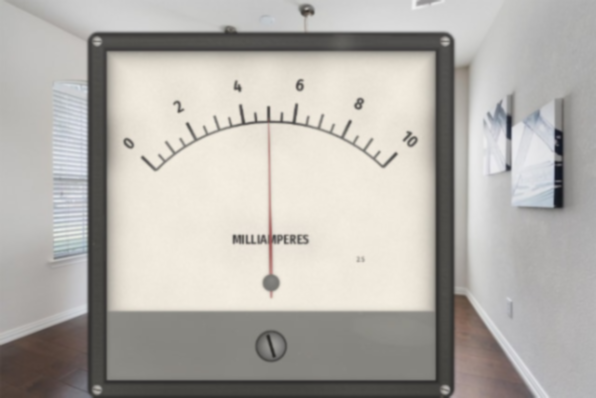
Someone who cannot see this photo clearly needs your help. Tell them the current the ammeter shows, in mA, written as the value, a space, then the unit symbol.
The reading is 5 mA
